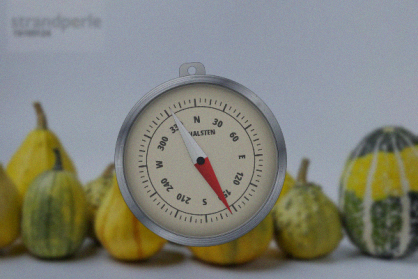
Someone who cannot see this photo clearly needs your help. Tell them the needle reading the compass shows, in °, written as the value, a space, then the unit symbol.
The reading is 155 °
